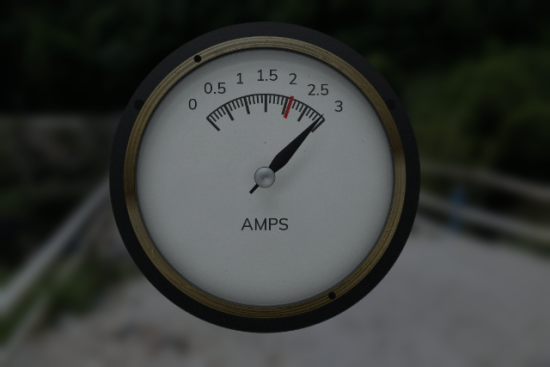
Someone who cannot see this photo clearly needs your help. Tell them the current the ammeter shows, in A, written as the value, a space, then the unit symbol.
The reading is 2.9 A
